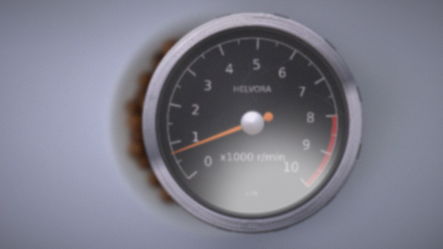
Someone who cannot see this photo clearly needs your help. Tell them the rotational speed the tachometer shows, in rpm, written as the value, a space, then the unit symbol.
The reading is 750 rpm
